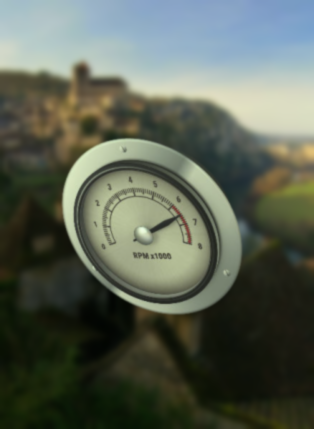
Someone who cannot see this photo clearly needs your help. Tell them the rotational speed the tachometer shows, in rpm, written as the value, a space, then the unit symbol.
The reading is 6500 rpm
